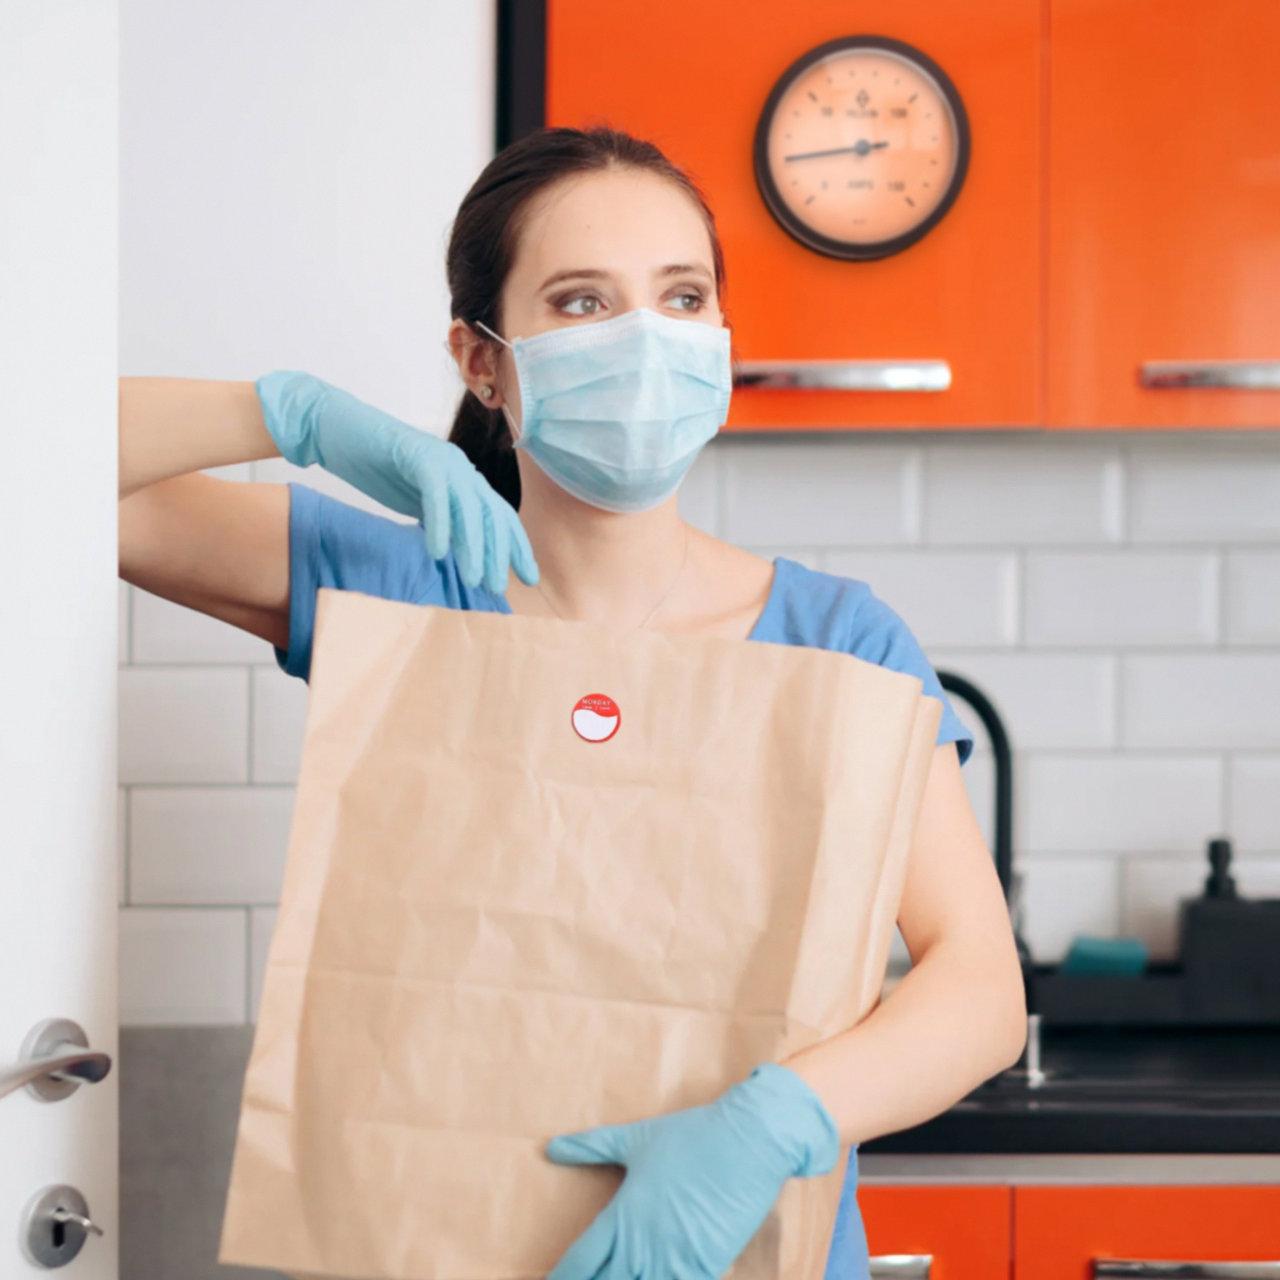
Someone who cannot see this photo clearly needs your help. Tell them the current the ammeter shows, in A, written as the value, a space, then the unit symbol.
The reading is 20 A
